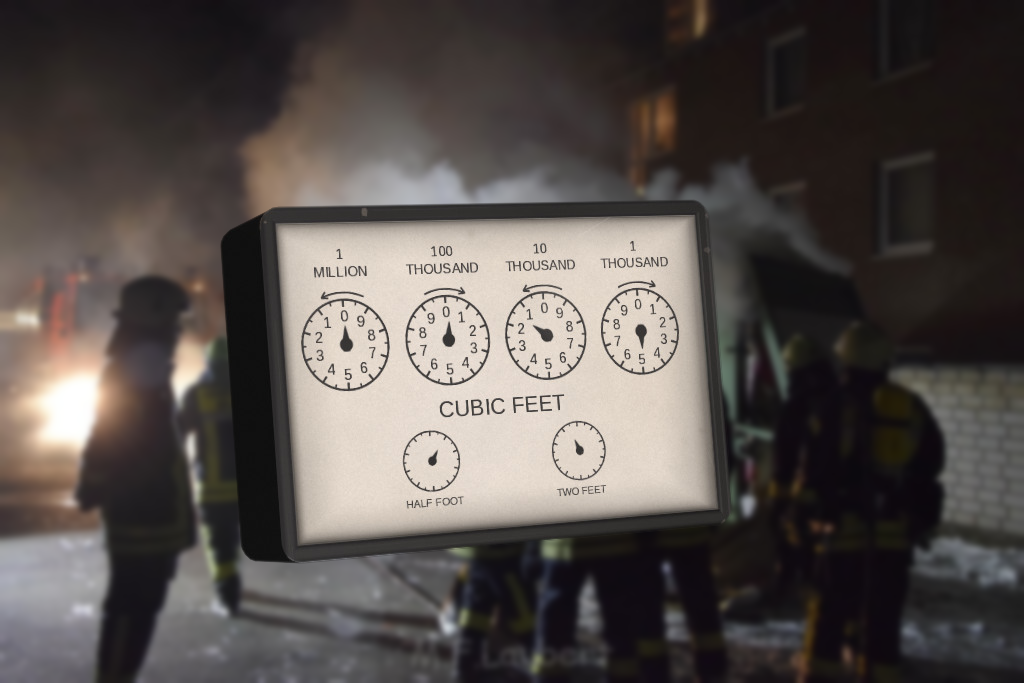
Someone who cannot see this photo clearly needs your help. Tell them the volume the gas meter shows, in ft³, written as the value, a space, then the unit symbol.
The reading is 1500 ft³
